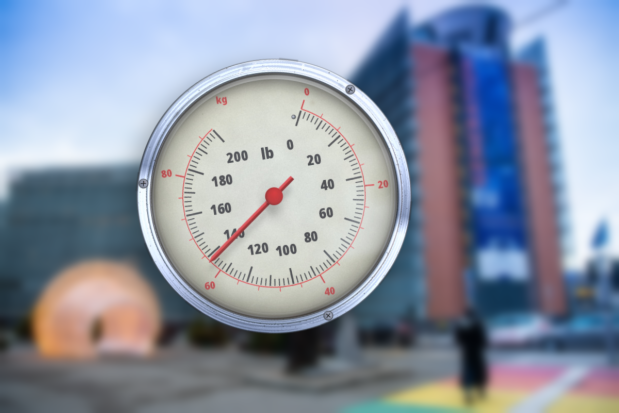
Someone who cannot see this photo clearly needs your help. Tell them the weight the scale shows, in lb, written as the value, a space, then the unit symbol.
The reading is 138 lb
